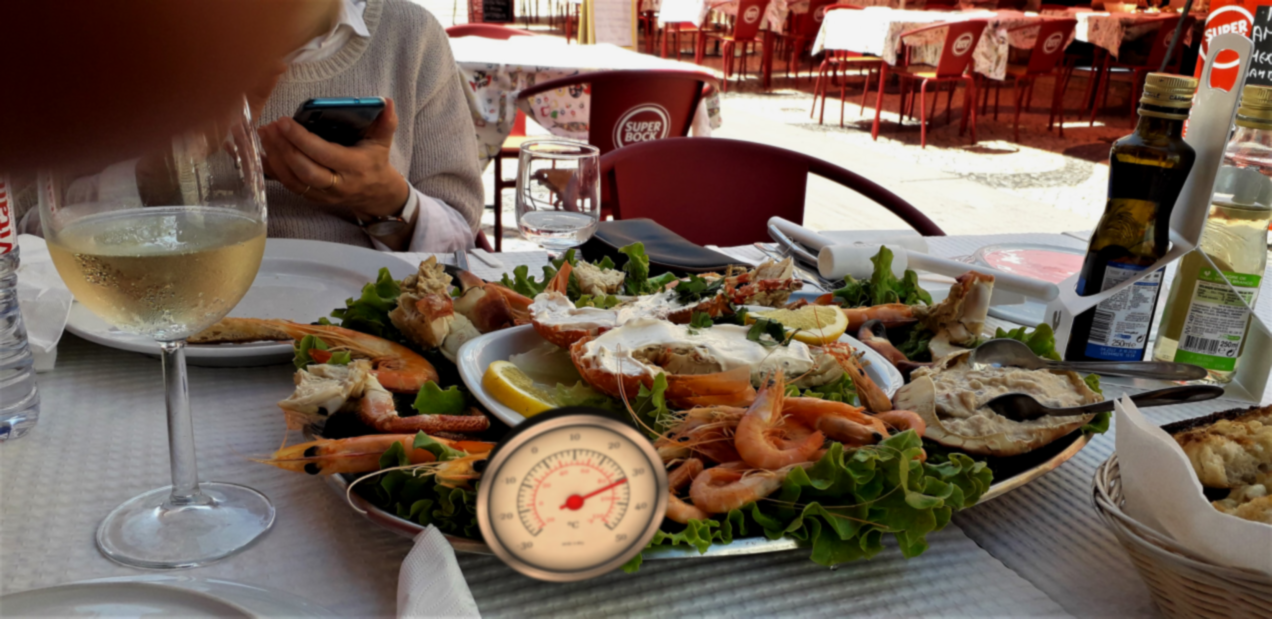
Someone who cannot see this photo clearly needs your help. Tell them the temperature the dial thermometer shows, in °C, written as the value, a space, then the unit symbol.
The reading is 30 °C
